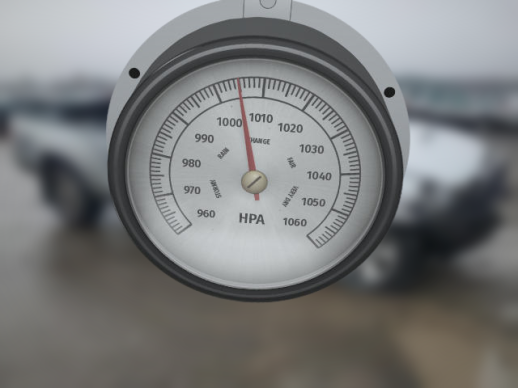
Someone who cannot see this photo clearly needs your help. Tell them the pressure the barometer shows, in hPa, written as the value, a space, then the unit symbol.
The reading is 1005 hPa
